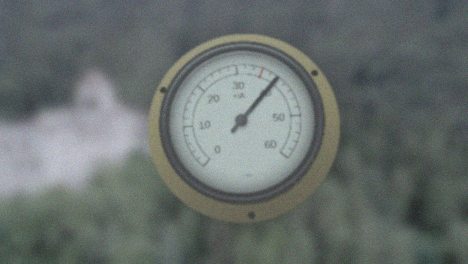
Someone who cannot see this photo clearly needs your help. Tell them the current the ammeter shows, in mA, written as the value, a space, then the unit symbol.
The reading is 40 mA
